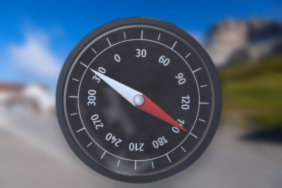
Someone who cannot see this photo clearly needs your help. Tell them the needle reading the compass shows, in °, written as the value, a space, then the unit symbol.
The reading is 150 °
